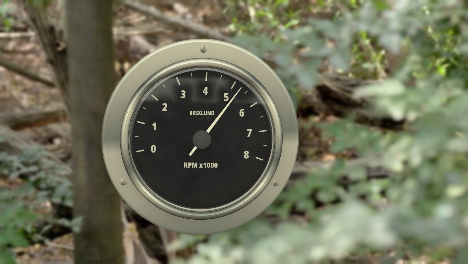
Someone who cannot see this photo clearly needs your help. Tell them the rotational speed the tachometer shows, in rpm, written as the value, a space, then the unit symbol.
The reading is 5250 rpm
